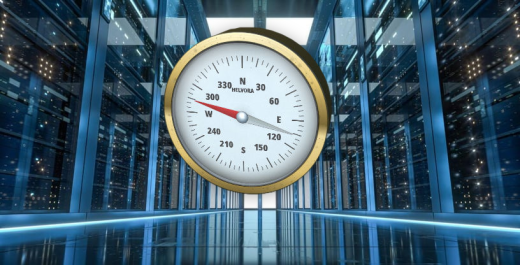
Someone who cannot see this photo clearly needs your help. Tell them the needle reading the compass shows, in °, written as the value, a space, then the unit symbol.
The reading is 285 °
